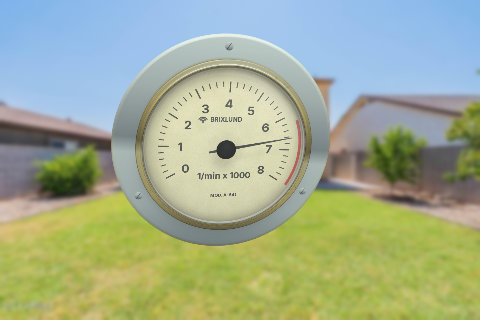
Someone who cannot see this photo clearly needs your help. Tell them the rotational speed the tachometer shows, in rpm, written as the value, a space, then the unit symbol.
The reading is 6600 rpm
